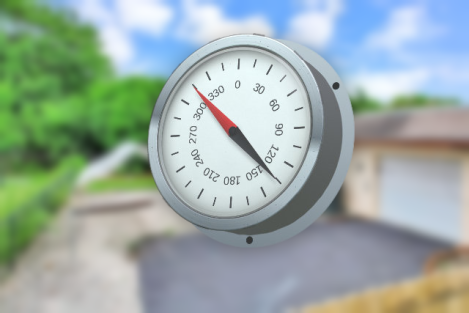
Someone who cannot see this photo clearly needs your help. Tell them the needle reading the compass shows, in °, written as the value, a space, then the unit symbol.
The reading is 315 °
